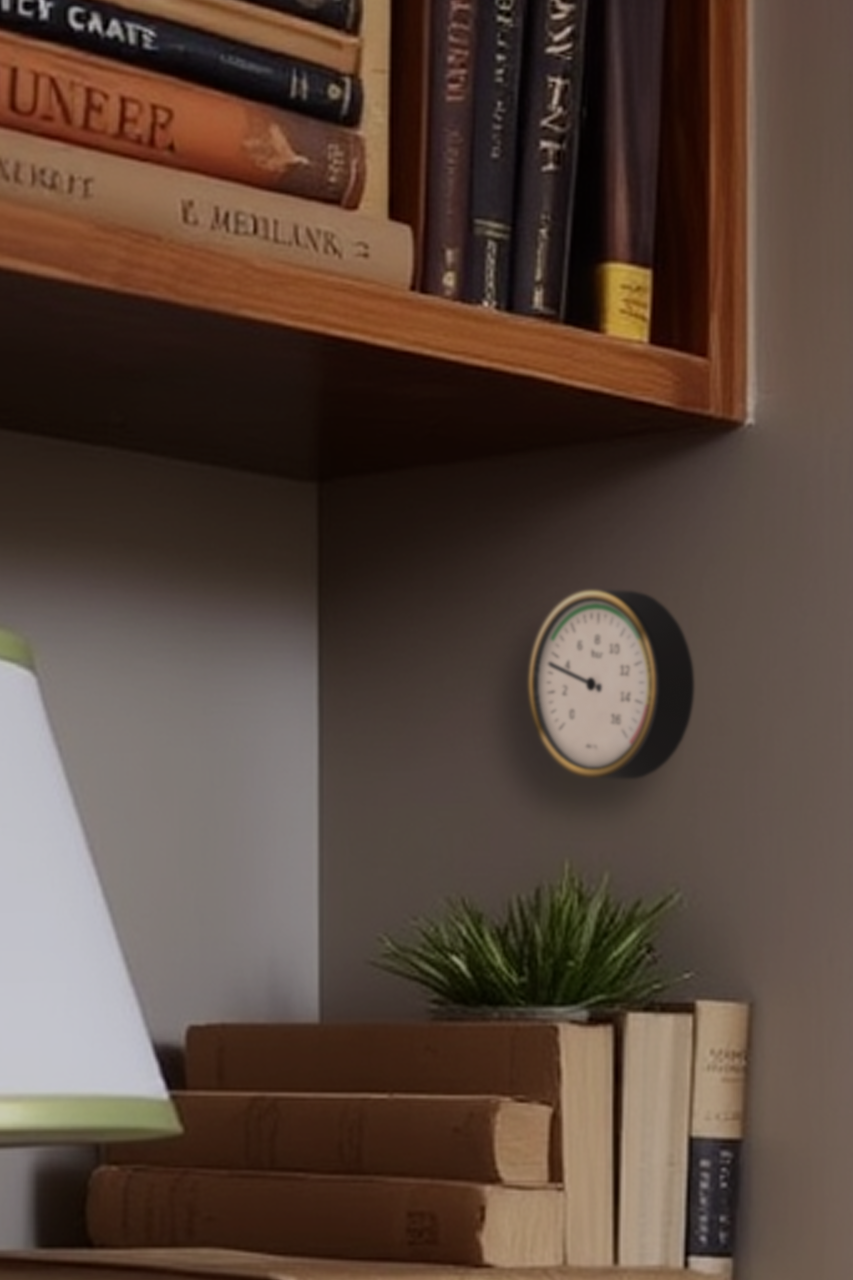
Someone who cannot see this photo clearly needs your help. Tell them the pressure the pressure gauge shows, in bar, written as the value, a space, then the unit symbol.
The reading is 3.5 bar
